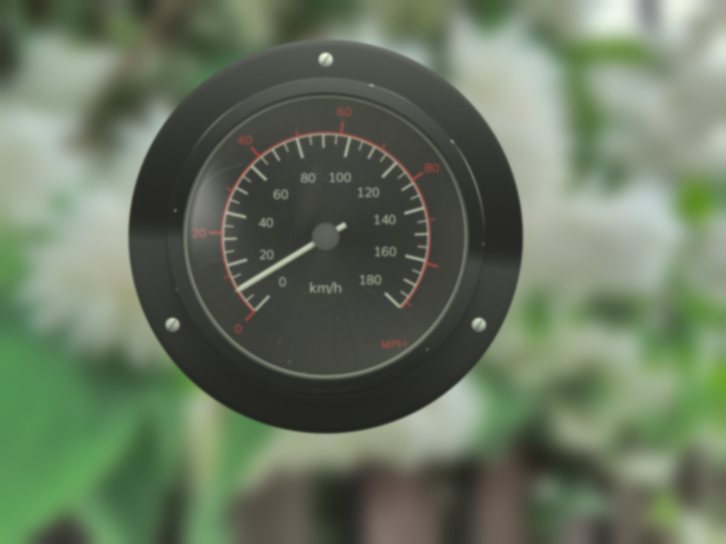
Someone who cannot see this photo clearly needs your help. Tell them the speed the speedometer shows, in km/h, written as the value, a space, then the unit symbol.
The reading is 10 km/h
